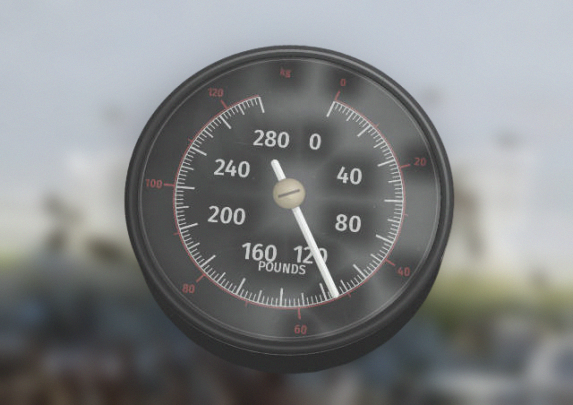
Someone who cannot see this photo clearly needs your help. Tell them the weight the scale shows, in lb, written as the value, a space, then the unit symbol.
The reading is 116 lb
